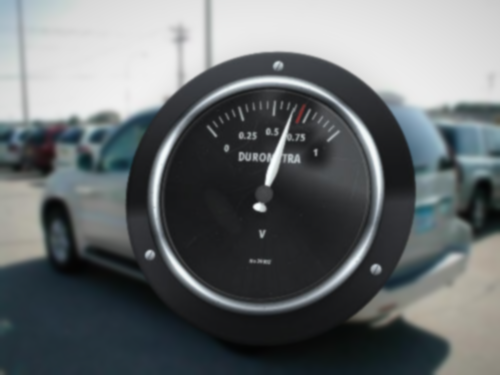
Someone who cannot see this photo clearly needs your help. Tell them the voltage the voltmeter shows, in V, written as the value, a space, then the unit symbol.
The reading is 0.65 V
